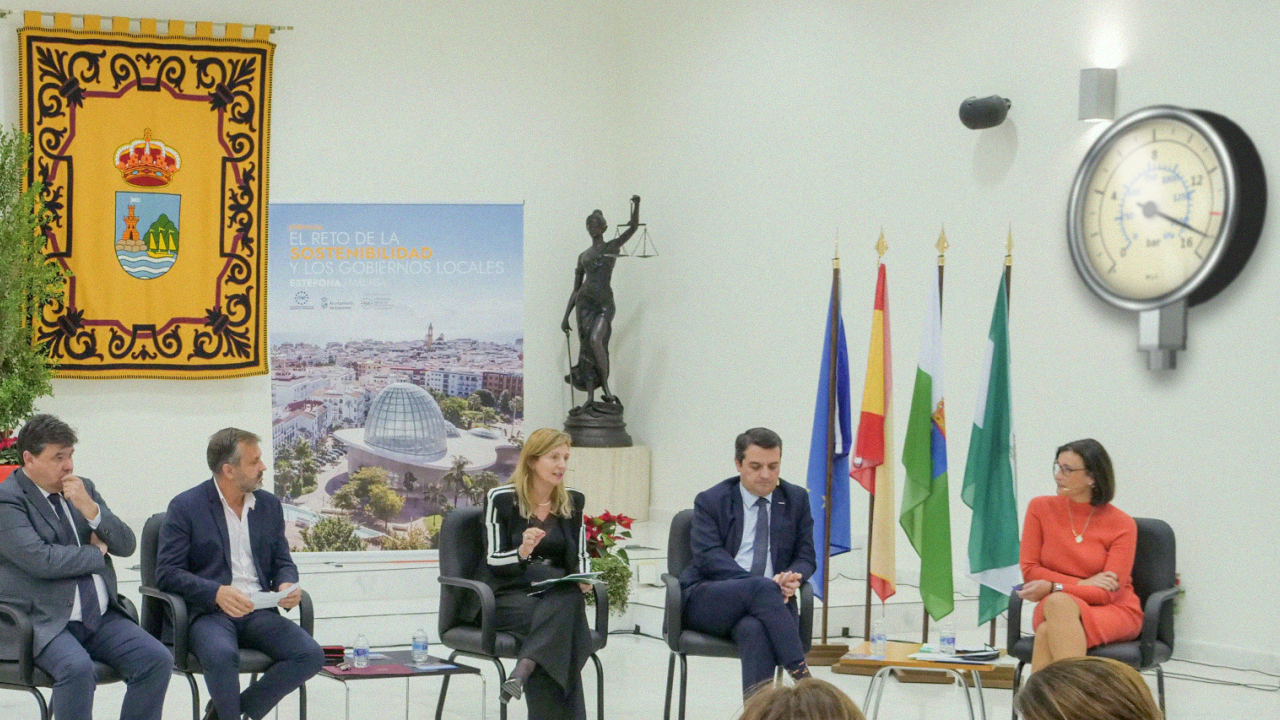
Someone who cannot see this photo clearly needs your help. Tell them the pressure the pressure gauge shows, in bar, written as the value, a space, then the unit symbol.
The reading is 15 bar
